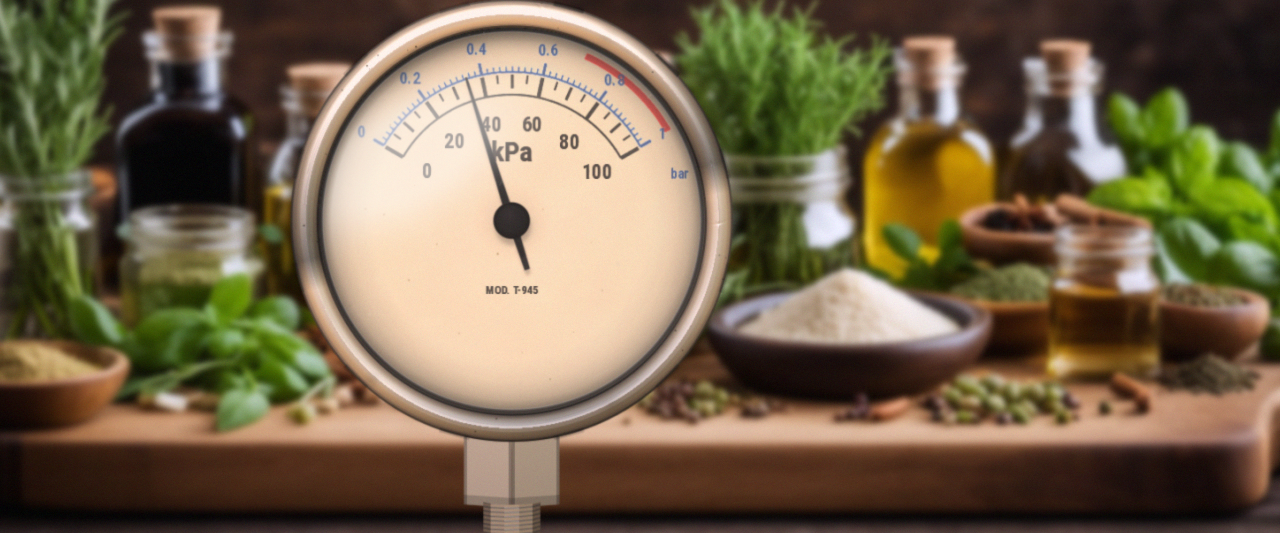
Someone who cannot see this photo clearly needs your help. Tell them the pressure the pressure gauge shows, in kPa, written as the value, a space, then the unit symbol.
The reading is 35 kPa
